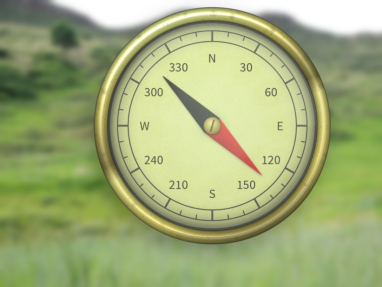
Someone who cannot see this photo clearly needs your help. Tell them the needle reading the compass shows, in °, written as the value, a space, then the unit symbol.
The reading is 135 °
